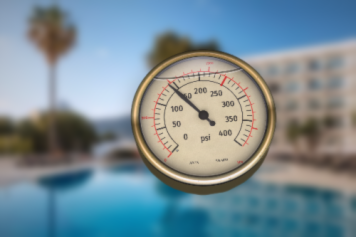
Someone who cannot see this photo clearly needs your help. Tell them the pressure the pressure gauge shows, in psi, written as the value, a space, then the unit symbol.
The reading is 140 psi
